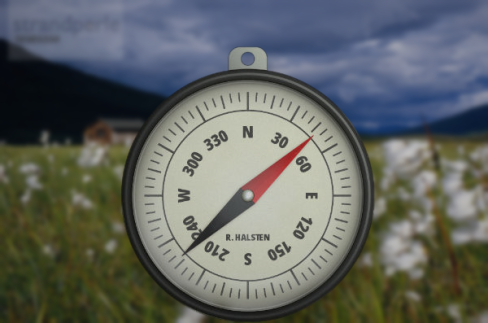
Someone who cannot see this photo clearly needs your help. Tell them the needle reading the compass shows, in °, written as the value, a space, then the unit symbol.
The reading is 47.5 °
